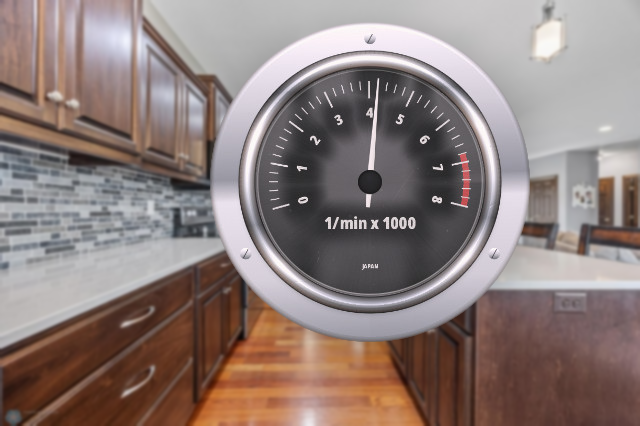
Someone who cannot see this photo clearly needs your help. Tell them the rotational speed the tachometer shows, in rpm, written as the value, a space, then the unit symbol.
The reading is 4200 rpm
